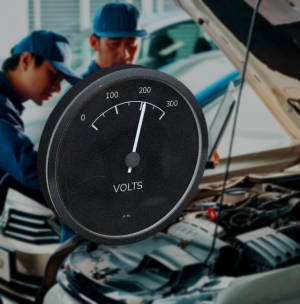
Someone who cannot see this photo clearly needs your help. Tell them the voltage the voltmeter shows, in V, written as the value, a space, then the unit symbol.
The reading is 200 V
